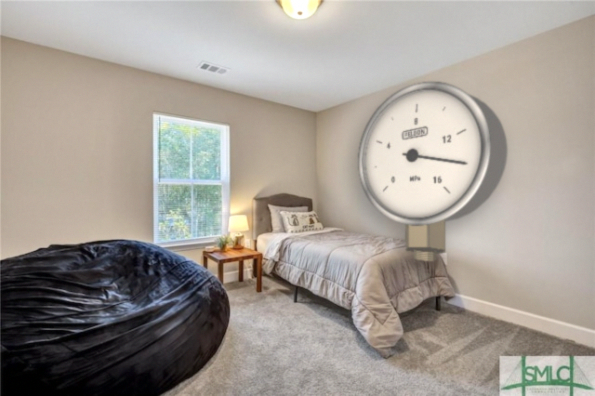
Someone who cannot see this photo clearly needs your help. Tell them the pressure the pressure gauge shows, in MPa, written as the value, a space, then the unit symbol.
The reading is 14 MPa
